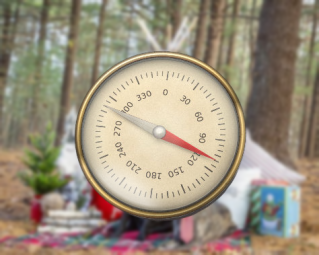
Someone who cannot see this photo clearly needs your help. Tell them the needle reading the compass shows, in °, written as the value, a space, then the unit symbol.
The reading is 110 °
